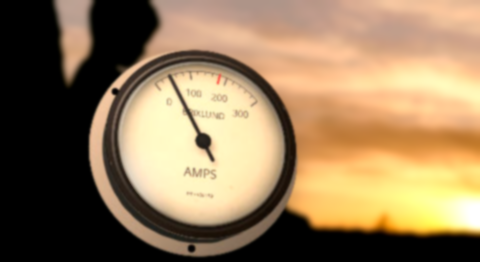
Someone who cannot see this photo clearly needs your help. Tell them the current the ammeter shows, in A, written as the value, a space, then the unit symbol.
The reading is 40 A
